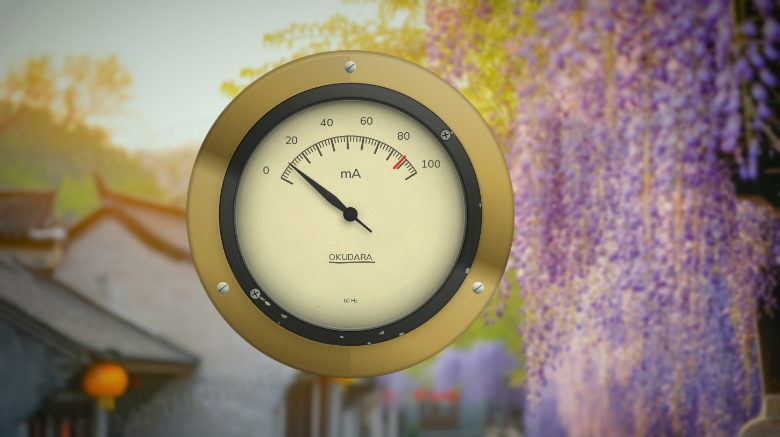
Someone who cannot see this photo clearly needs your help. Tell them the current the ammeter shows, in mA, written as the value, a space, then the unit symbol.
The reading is 10 mA
